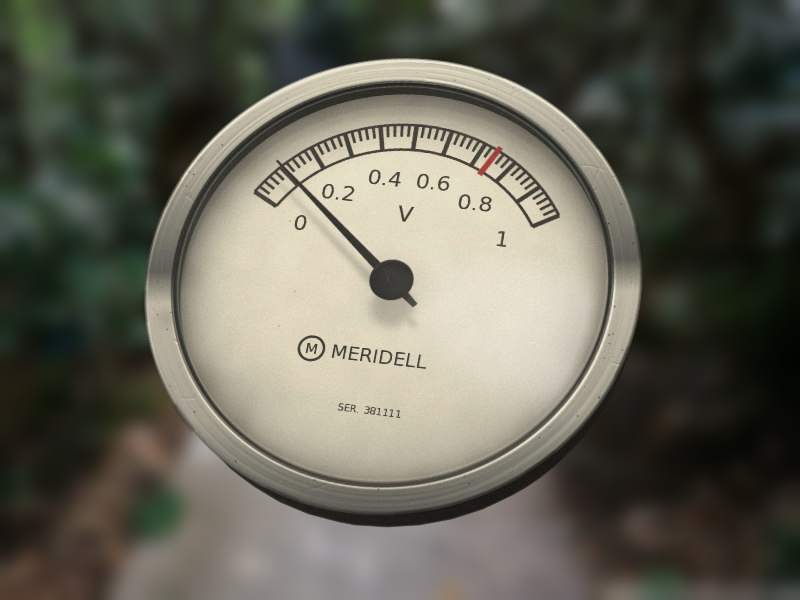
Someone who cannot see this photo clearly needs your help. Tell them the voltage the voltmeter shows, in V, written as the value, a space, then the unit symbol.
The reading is 0.1 V
